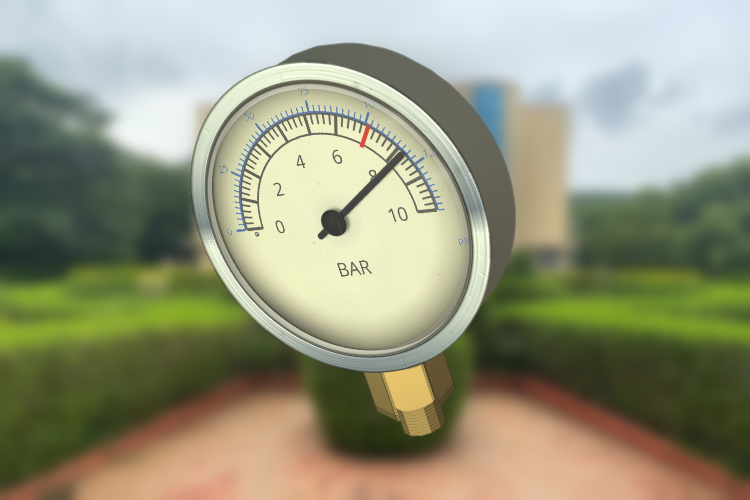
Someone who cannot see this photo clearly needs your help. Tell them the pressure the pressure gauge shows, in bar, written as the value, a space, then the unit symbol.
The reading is 8.2 bar
